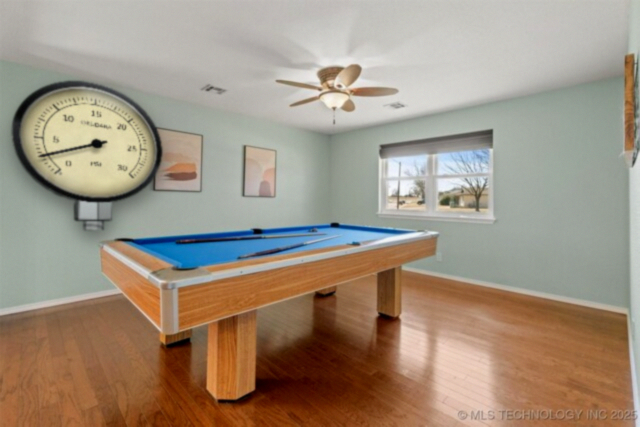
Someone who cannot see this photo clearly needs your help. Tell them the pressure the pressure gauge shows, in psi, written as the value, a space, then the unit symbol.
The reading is 2.5 psi
